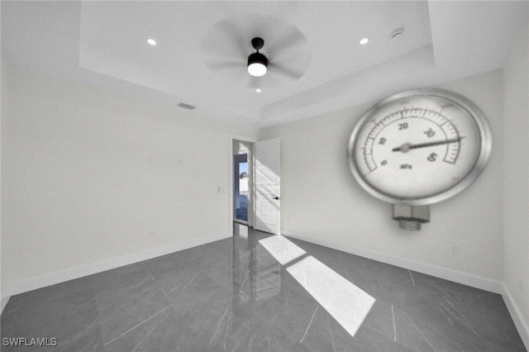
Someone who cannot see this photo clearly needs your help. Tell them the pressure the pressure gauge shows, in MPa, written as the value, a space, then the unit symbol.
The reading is 35 MPa
